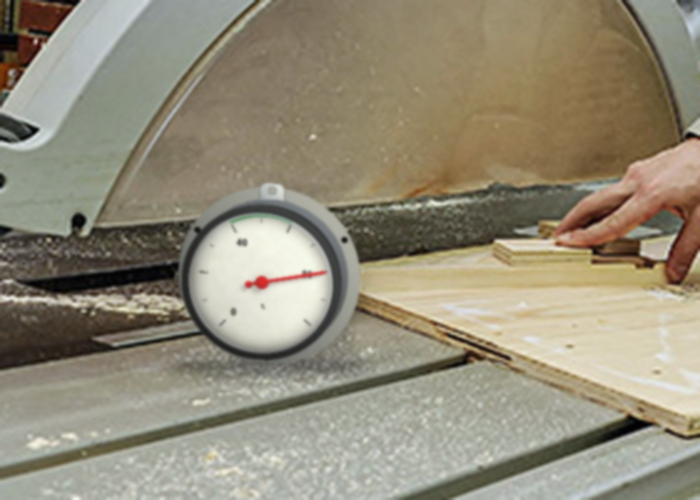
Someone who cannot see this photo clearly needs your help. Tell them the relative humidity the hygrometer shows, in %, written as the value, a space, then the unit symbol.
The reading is 80 %
